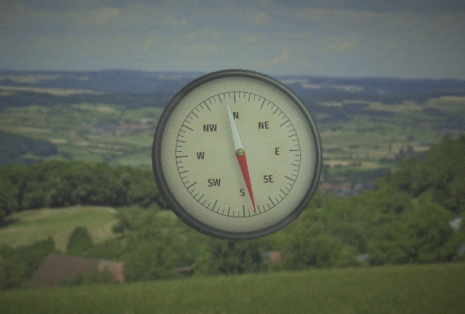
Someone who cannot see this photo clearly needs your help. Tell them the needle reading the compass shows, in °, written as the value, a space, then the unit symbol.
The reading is 170 °
